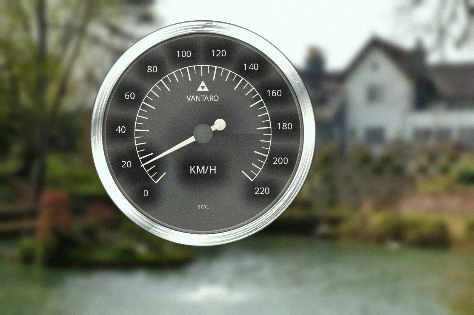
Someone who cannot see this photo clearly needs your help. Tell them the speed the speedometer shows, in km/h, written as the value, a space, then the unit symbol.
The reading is 15 km/h
